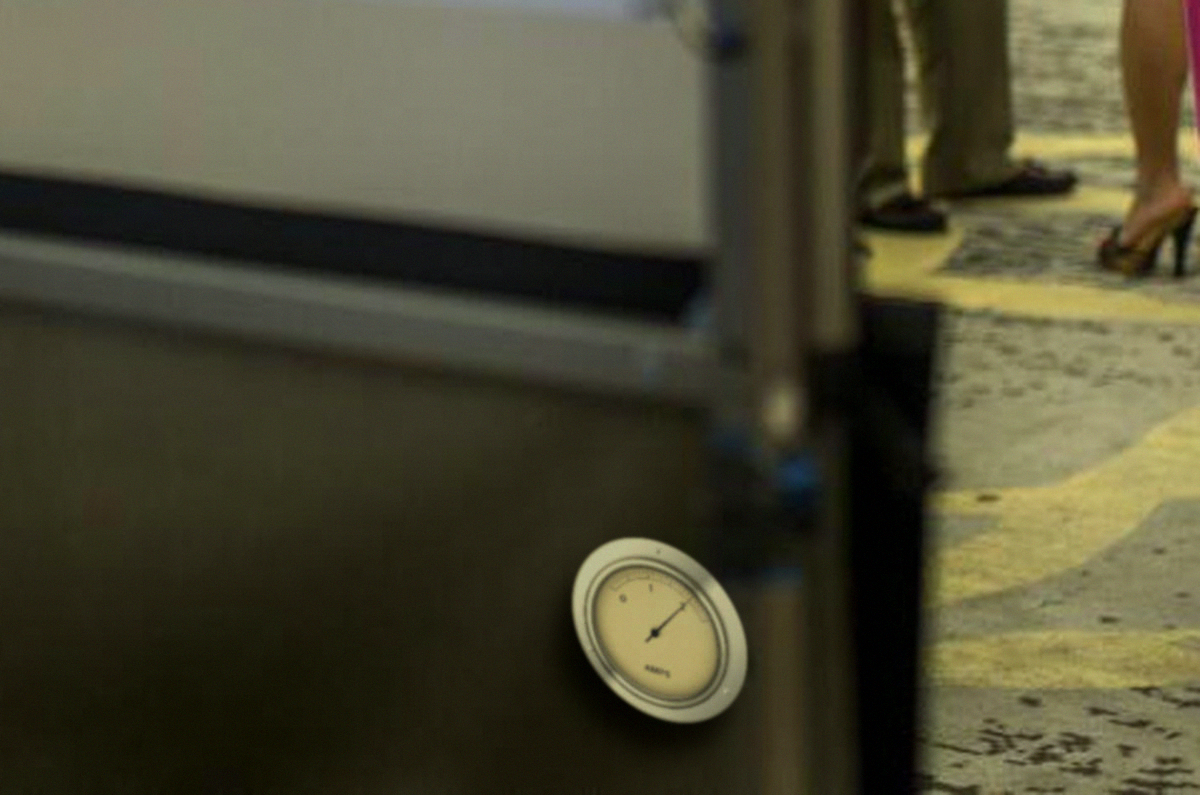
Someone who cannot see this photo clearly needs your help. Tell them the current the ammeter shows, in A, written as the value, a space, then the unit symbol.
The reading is 2 A
